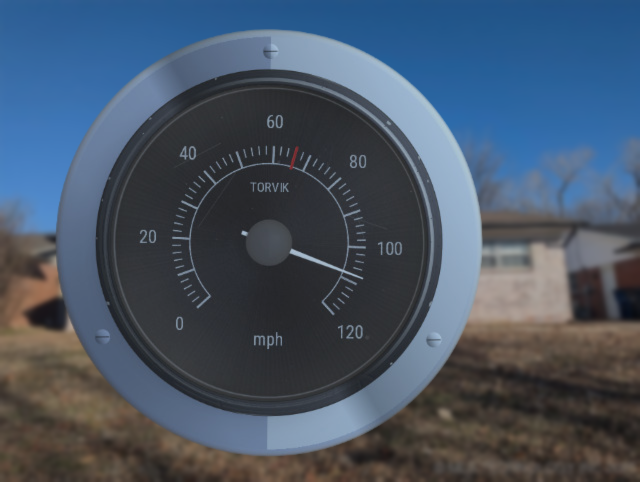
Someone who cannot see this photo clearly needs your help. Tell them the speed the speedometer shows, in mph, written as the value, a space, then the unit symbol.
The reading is 108 mph
